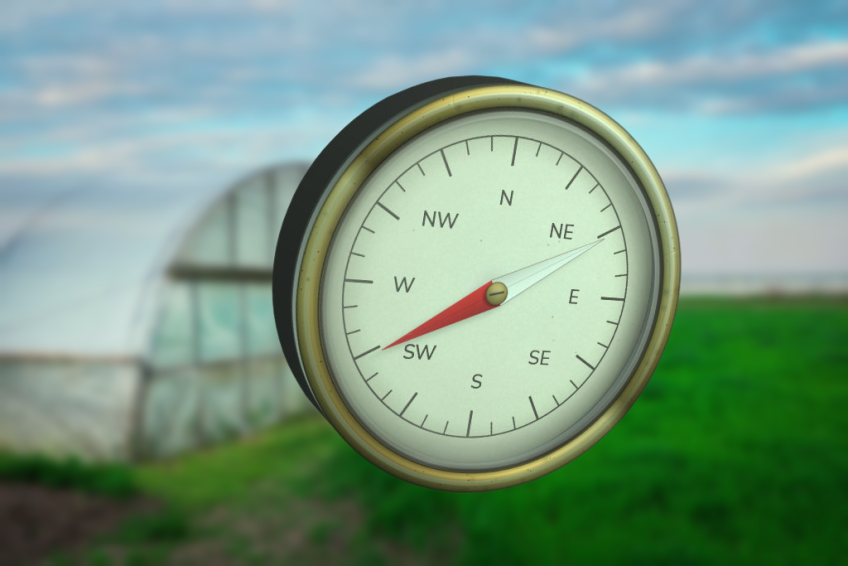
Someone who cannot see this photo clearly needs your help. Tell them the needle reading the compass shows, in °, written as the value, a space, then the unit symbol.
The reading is 240 °
